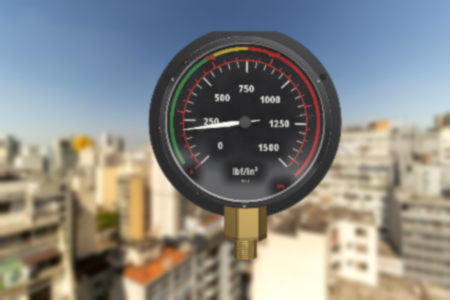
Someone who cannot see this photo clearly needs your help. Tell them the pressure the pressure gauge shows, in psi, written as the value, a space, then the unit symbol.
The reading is 200 psi
